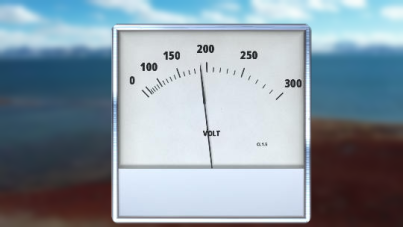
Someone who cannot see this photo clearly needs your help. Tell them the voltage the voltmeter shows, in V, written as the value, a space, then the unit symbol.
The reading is 190 V
